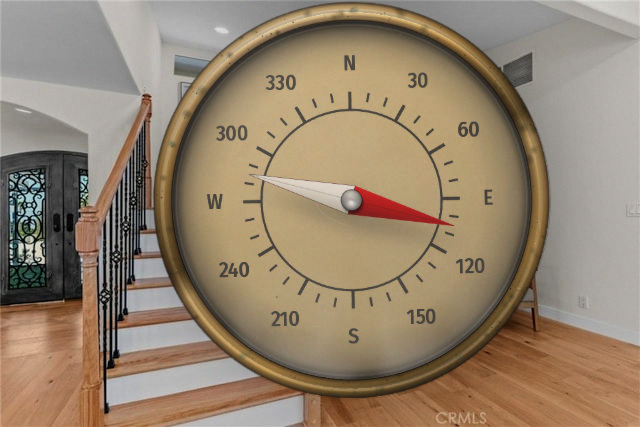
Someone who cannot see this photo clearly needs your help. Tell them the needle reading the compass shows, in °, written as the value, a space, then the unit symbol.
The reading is 105 °
